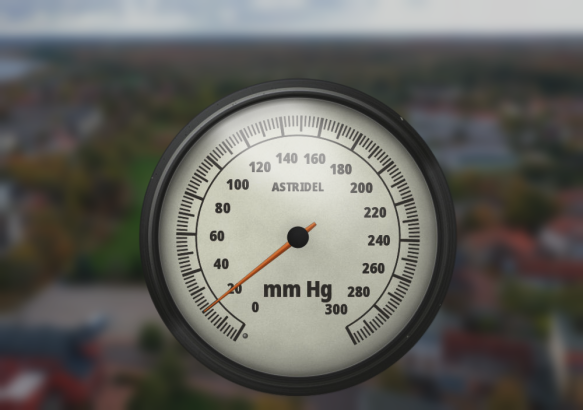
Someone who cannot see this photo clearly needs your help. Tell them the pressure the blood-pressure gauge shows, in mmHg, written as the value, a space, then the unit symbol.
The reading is 20 mmHg
